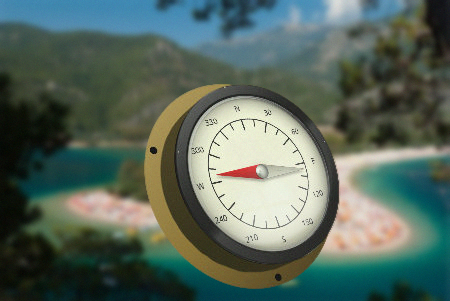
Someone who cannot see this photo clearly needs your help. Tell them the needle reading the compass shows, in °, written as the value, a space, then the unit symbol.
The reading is 277.5 °
